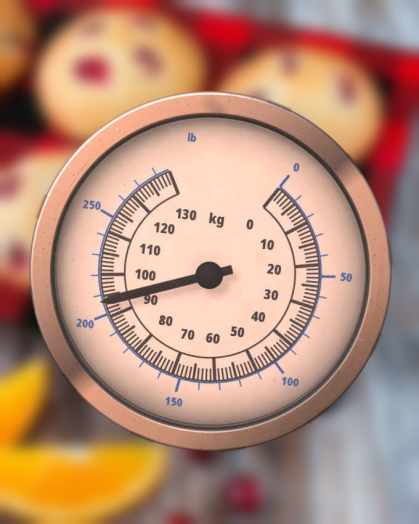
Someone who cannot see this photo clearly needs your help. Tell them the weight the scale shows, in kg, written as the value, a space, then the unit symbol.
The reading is 94 kg
